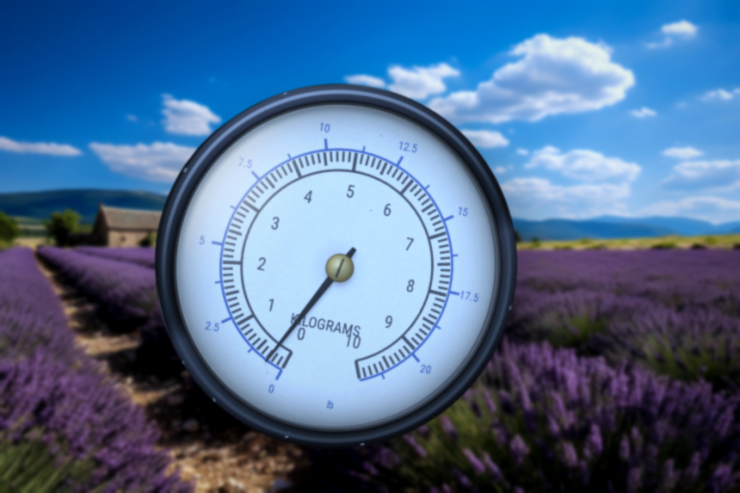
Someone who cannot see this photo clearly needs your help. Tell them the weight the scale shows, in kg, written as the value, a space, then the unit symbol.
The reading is 0.3 kg
